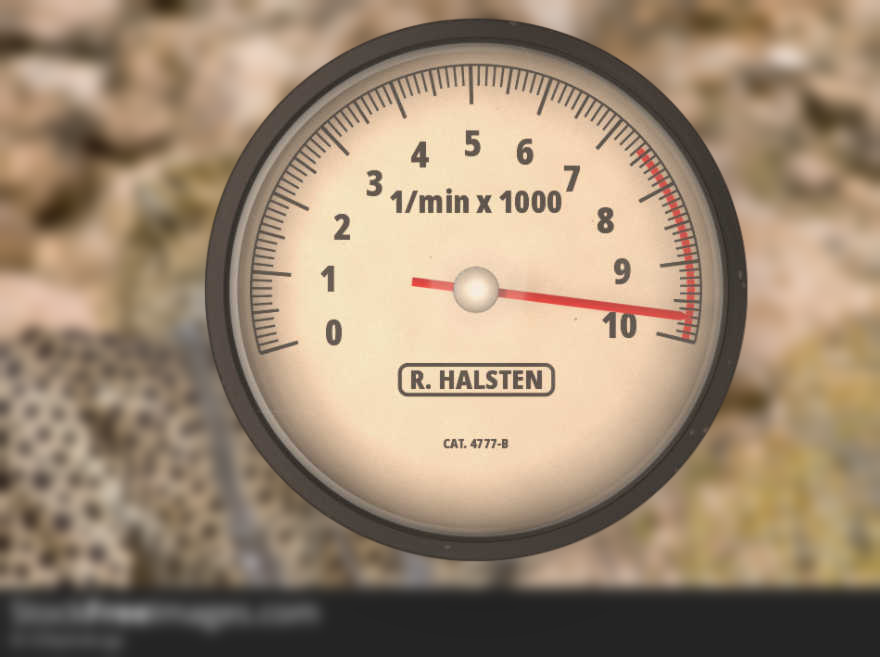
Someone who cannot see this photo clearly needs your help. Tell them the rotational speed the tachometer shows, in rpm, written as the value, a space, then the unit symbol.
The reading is 9700 rpm
